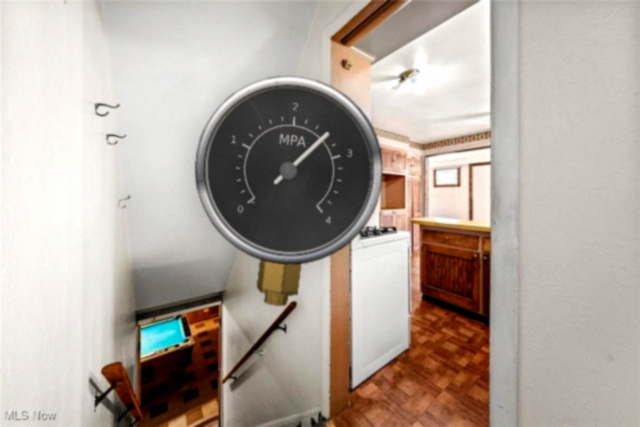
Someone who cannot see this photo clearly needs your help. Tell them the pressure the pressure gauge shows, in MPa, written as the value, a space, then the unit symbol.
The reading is 2.6 MPa
